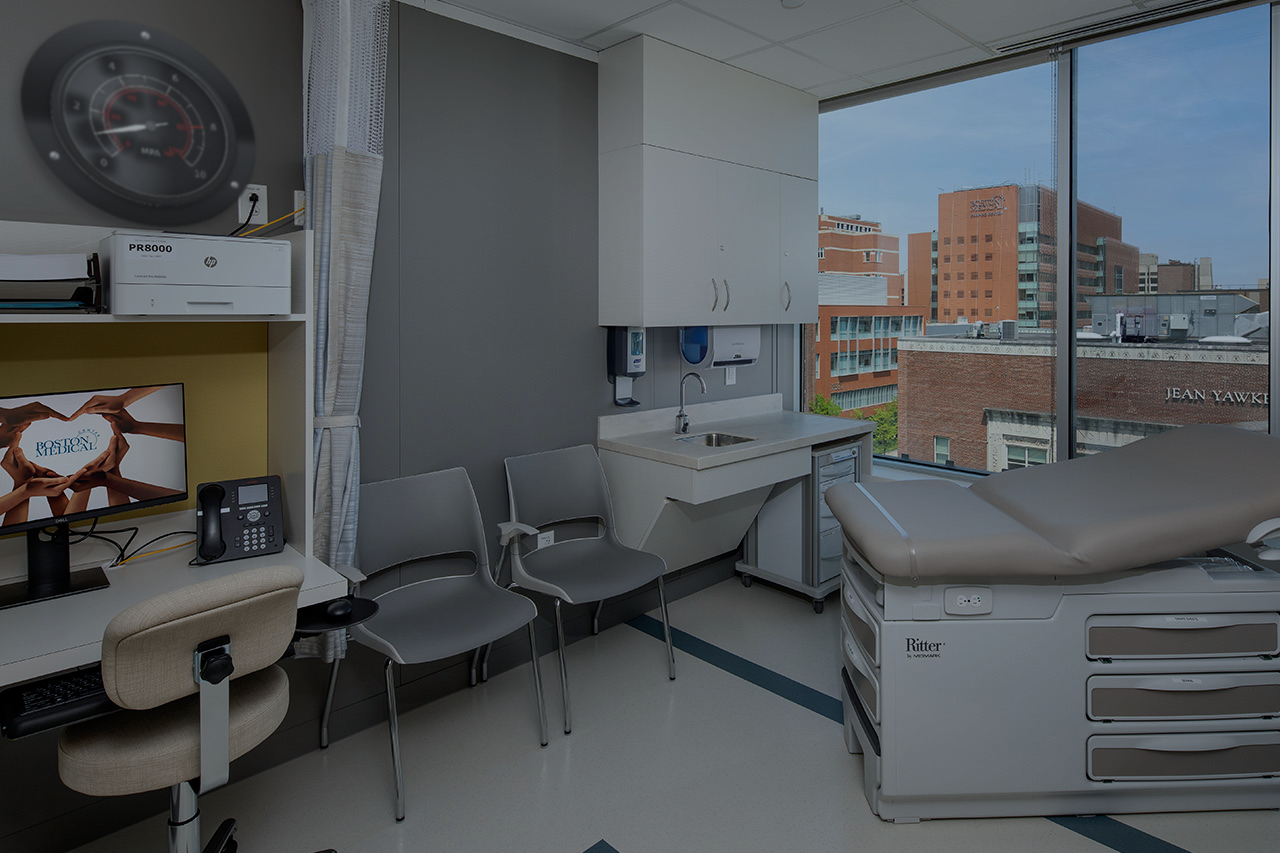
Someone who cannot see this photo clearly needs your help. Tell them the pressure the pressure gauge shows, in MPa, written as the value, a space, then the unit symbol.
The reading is 1 MPa
